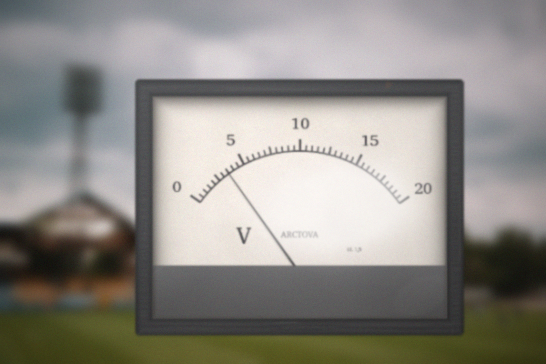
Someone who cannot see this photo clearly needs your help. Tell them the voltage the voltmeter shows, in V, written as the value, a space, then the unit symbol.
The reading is 3.5 V
